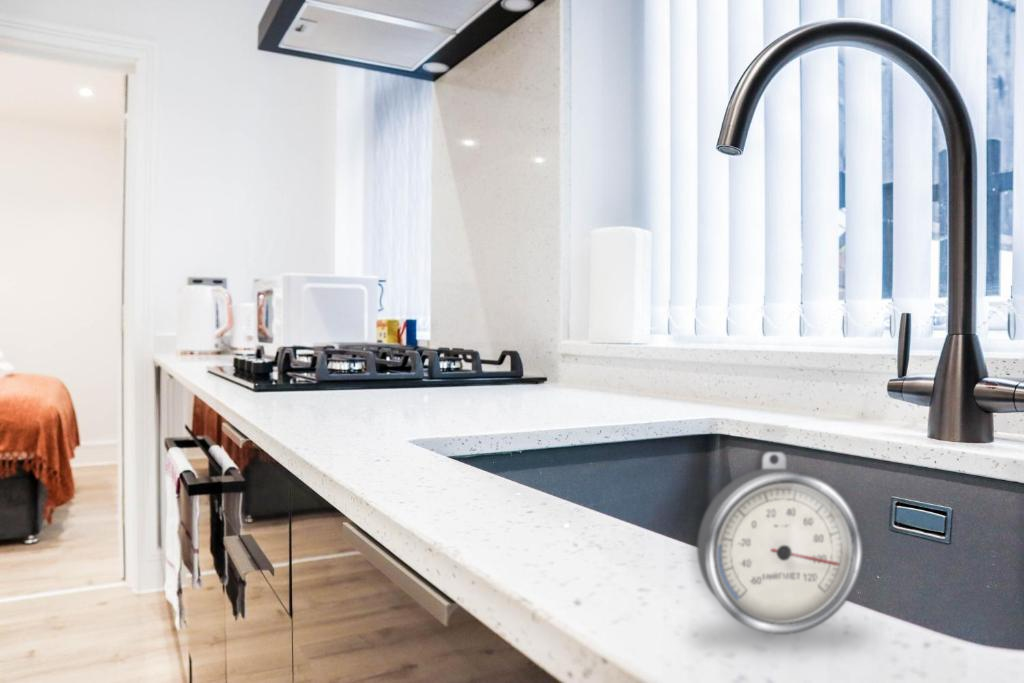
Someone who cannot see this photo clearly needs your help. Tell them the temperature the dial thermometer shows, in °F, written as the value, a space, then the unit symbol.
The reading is 100 °F
